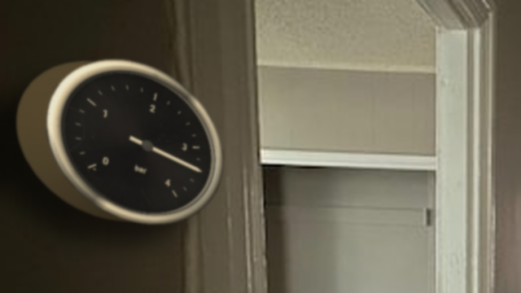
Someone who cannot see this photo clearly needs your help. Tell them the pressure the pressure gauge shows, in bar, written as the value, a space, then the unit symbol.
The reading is 3.4 bar
